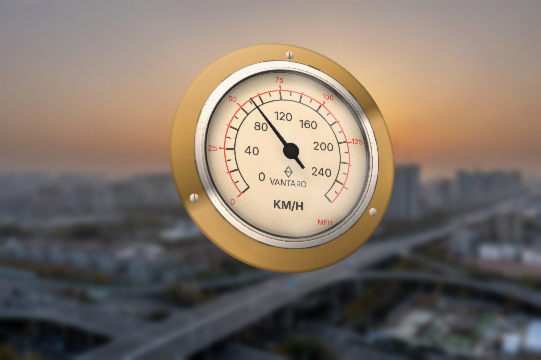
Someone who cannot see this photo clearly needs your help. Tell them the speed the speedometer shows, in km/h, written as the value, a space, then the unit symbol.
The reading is 90 km/h
